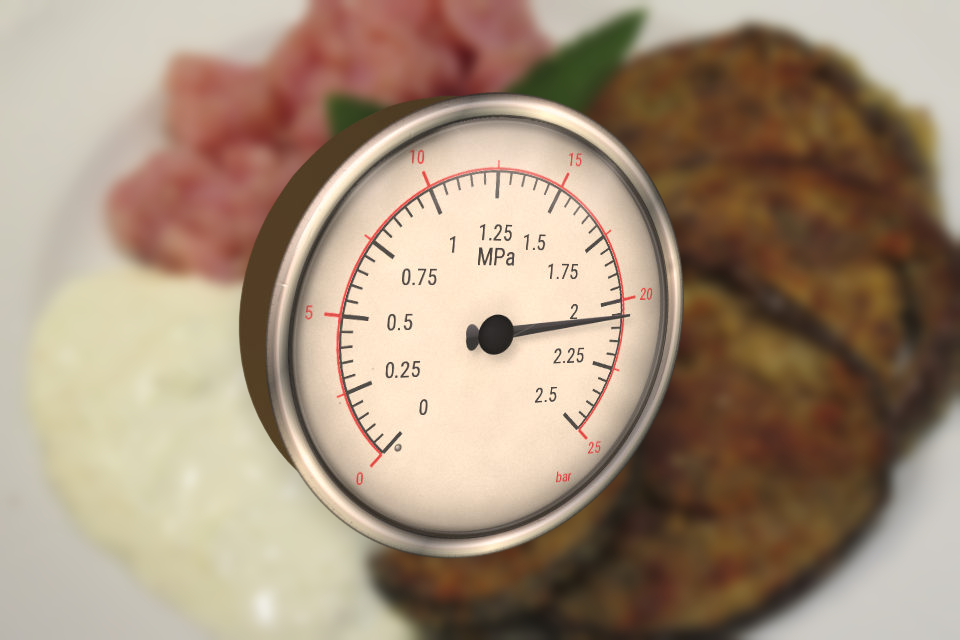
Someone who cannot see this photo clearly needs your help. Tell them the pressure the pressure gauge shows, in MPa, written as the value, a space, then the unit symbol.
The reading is 2.05 MPa
